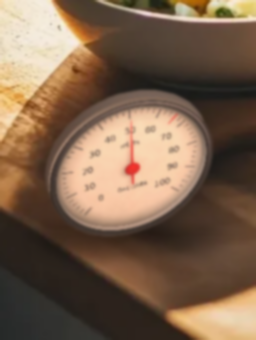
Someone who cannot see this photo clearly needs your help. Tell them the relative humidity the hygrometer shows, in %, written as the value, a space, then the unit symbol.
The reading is 50 %
